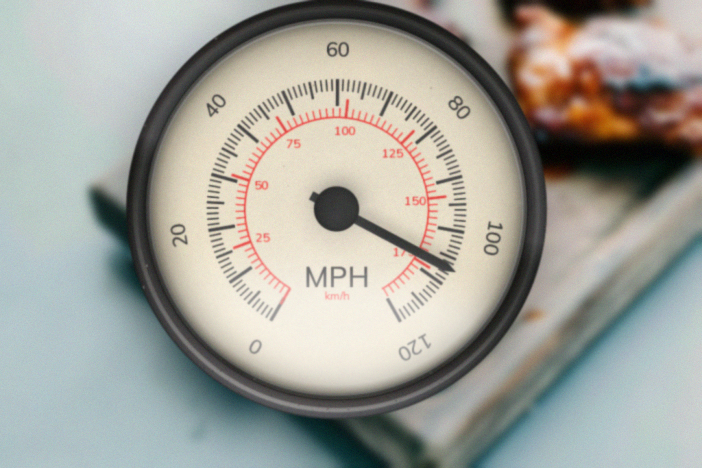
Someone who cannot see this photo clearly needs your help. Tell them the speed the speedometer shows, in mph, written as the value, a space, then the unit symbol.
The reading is 107 mph
